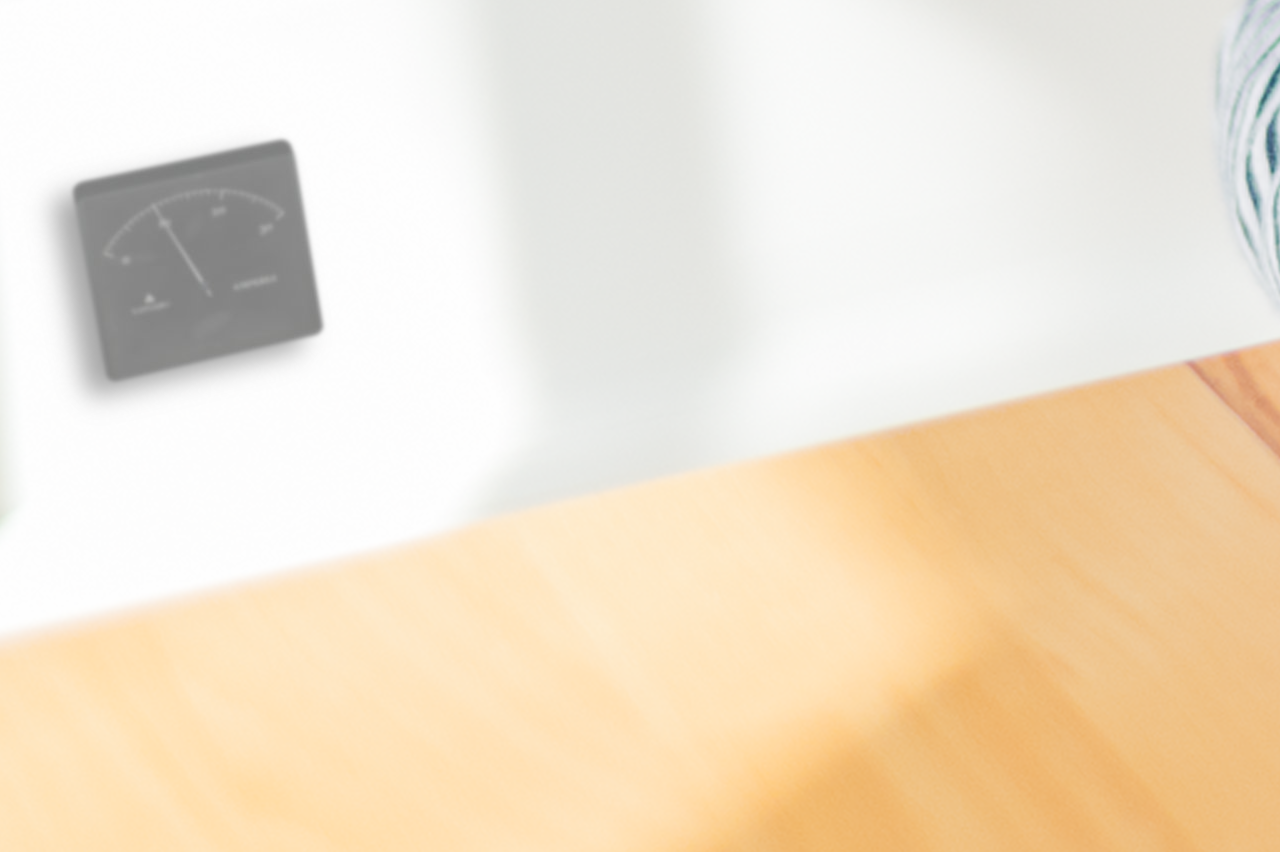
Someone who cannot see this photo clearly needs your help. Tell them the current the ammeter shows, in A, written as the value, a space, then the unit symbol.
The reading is 10 A
